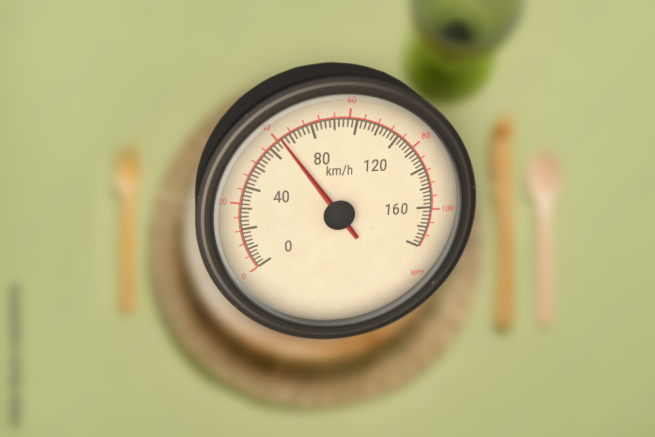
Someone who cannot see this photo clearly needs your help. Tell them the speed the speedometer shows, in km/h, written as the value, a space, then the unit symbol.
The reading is 66 km/h
